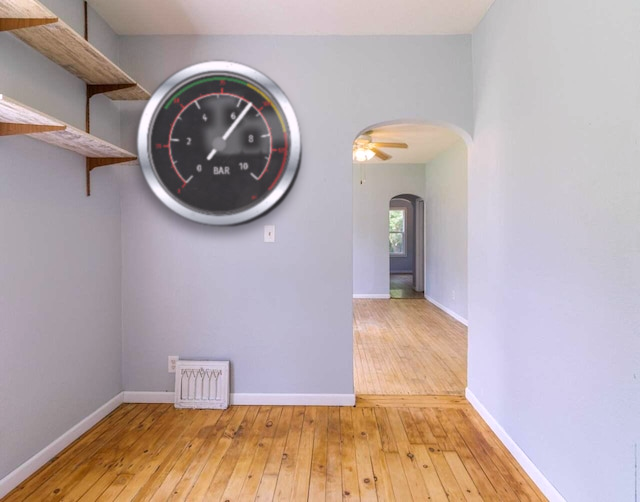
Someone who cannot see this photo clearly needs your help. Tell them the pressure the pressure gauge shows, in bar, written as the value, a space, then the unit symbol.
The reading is 6.5 bar
